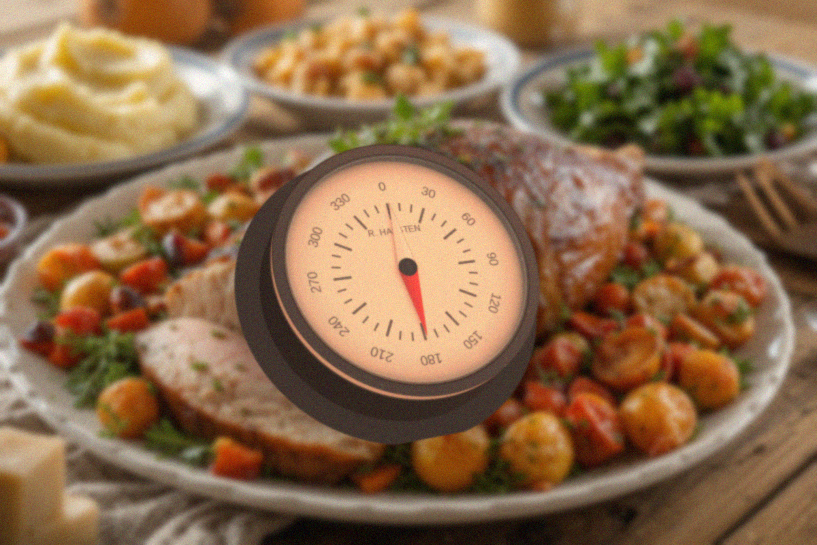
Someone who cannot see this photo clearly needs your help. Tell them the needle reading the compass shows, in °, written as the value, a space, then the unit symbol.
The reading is 180 °
